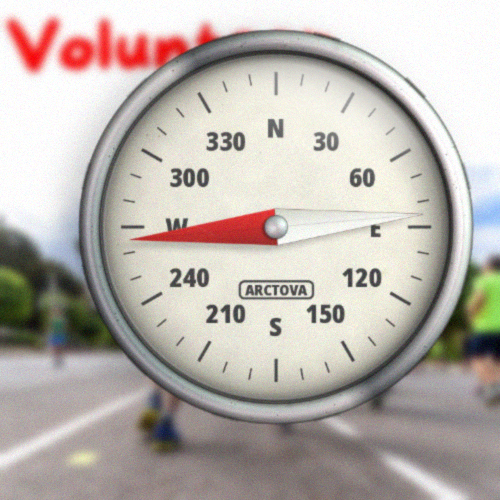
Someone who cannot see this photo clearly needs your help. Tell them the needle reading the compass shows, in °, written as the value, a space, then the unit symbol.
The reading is 265 °
